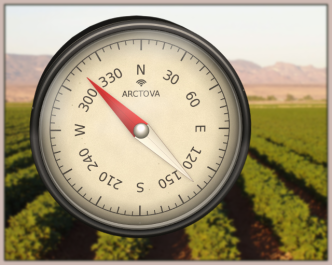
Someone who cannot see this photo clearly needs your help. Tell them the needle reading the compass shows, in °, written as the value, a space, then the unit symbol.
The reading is 315 °
